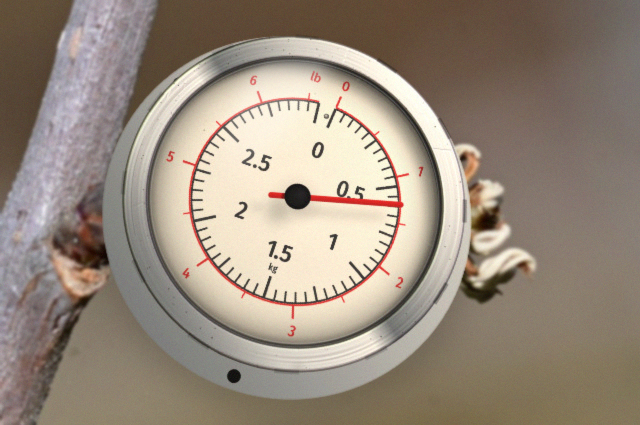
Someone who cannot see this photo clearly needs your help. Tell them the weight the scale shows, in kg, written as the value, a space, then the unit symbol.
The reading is 0.6 kg
